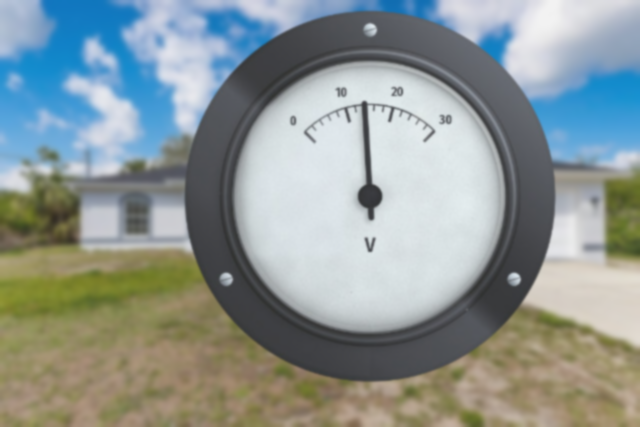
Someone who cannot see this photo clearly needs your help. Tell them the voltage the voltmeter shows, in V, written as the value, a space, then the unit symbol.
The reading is 14 V
